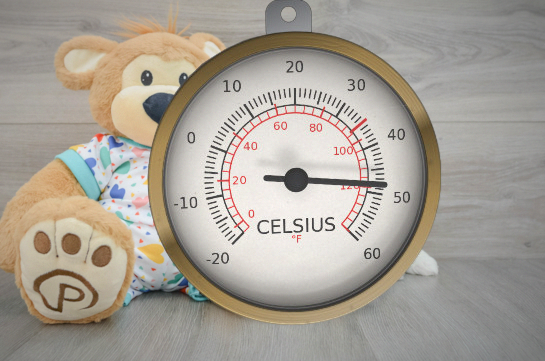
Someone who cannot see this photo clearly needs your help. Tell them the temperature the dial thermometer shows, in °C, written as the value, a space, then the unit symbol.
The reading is 48 °C
